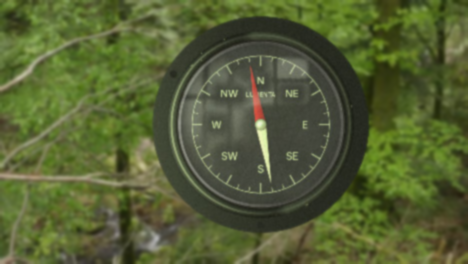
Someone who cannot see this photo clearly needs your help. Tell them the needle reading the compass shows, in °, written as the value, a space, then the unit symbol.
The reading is 350 °
